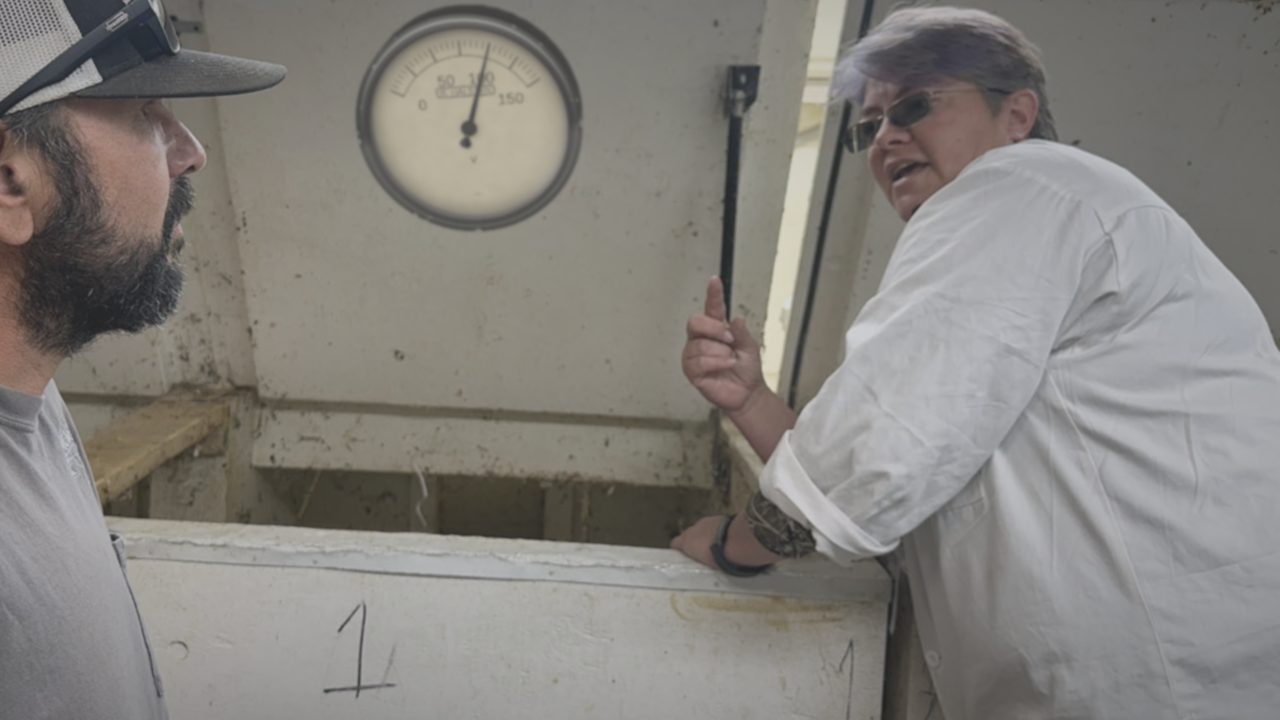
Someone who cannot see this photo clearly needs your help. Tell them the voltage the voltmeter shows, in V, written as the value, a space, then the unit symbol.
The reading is 100 V
